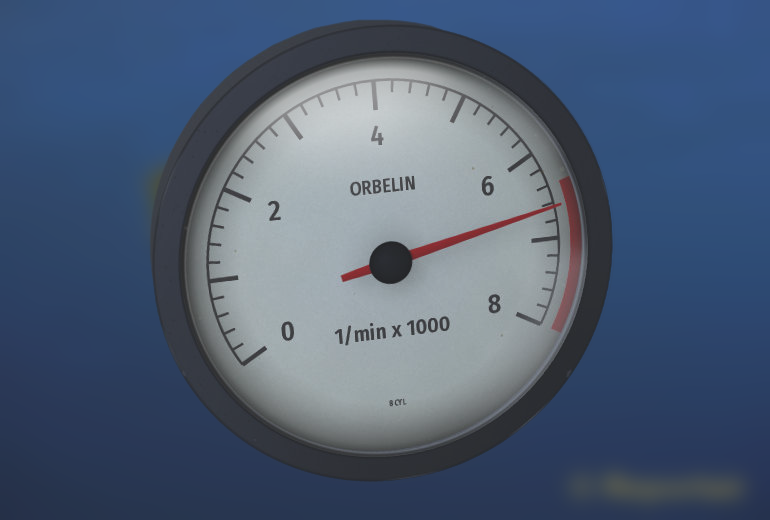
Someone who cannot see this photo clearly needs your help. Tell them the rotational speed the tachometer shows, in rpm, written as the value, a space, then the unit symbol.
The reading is 6600 rpm
